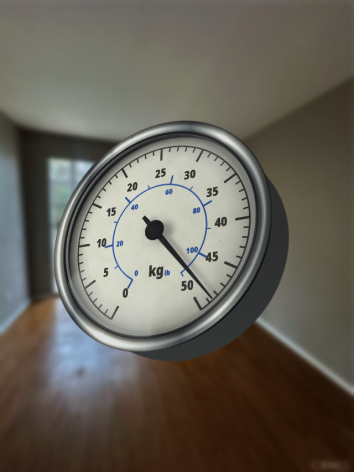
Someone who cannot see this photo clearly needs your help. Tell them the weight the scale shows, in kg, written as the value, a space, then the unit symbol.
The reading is 48.5 kg
